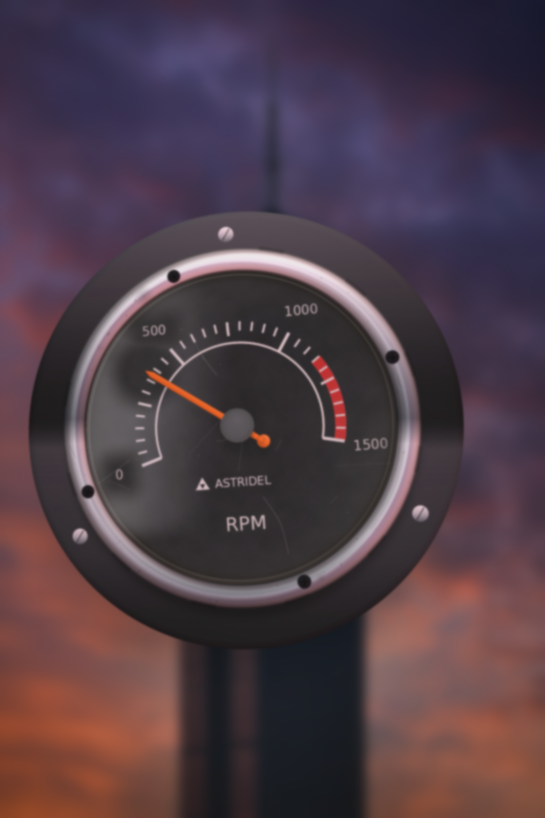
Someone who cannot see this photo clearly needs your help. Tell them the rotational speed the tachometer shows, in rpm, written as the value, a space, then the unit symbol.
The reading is 375 rpm
